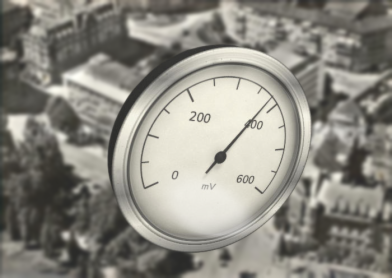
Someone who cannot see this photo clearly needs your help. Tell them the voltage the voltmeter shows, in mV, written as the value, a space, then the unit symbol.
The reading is 375 mV
